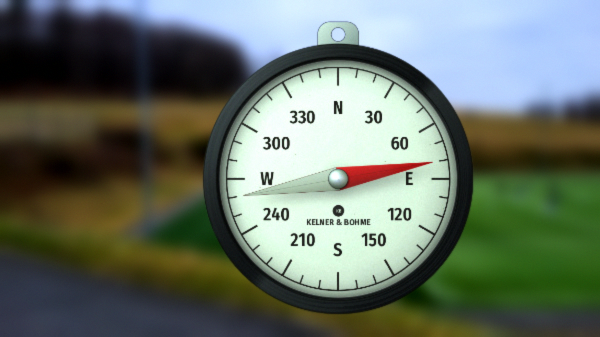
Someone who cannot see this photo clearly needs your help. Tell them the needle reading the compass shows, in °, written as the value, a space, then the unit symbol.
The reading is 80 °
